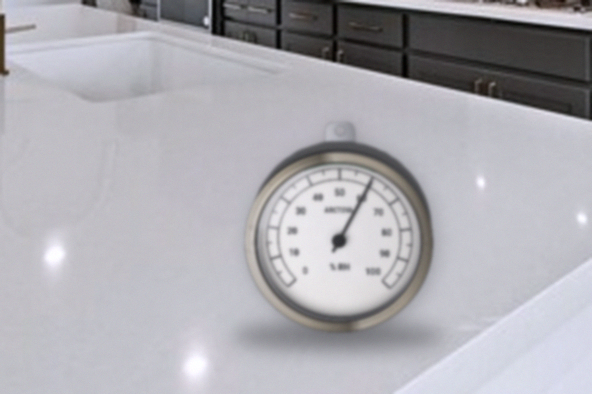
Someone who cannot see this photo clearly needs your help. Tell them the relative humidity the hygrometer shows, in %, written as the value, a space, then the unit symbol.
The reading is 60 %
